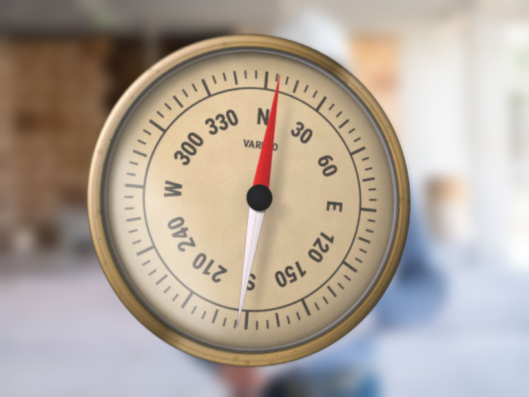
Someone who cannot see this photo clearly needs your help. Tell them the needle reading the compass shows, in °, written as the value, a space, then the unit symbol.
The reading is 5 °
